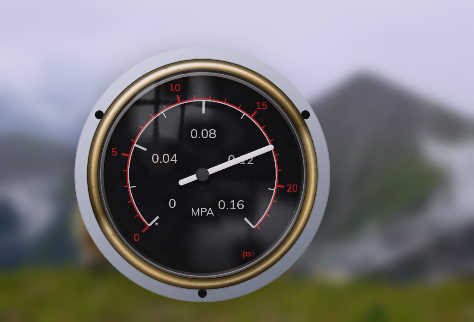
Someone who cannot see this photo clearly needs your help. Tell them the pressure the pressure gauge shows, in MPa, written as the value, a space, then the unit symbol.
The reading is 0.12 MPa
